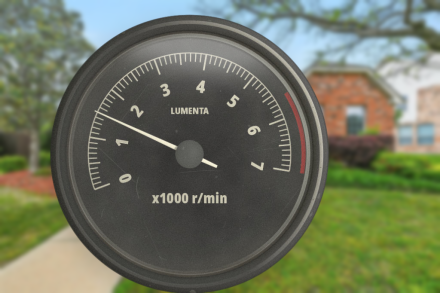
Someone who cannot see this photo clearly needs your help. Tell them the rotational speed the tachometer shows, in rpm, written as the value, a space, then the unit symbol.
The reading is 1500 rpm
